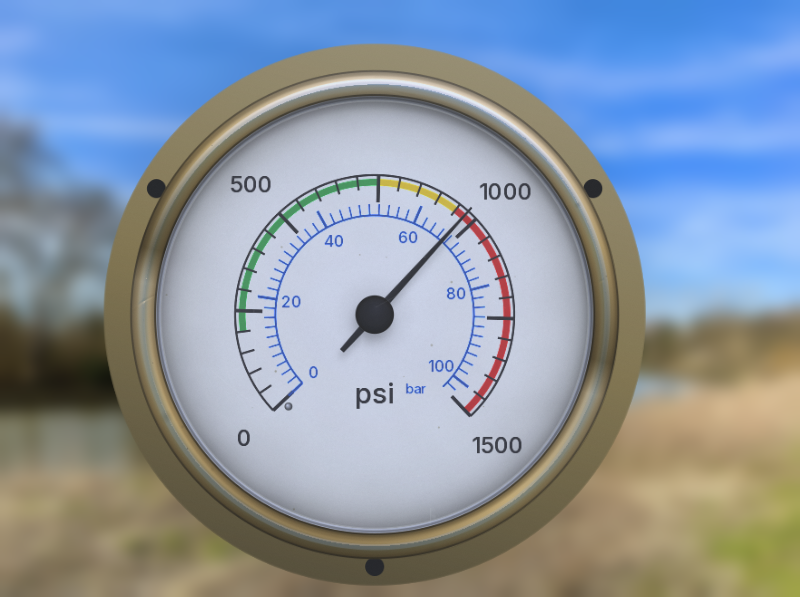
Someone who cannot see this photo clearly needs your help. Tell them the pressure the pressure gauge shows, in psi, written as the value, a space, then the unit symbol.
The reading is 975 psi
